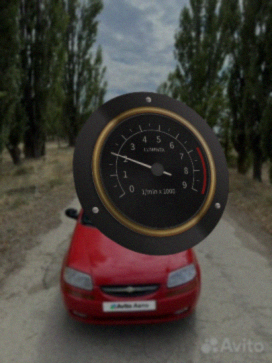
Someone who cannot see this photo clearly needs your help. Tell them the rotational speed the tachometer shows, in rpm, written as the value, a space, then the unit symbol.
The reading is 2000 rpm
